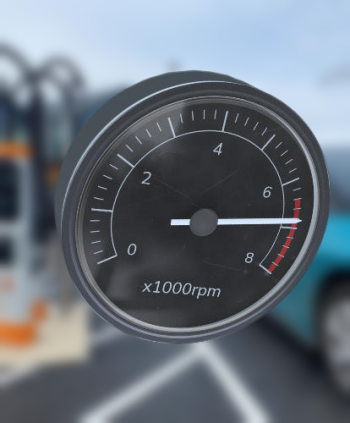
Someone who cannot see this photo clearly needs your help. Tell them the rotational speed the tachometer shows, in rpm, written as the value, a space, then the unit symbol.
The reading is 6800 rpm
